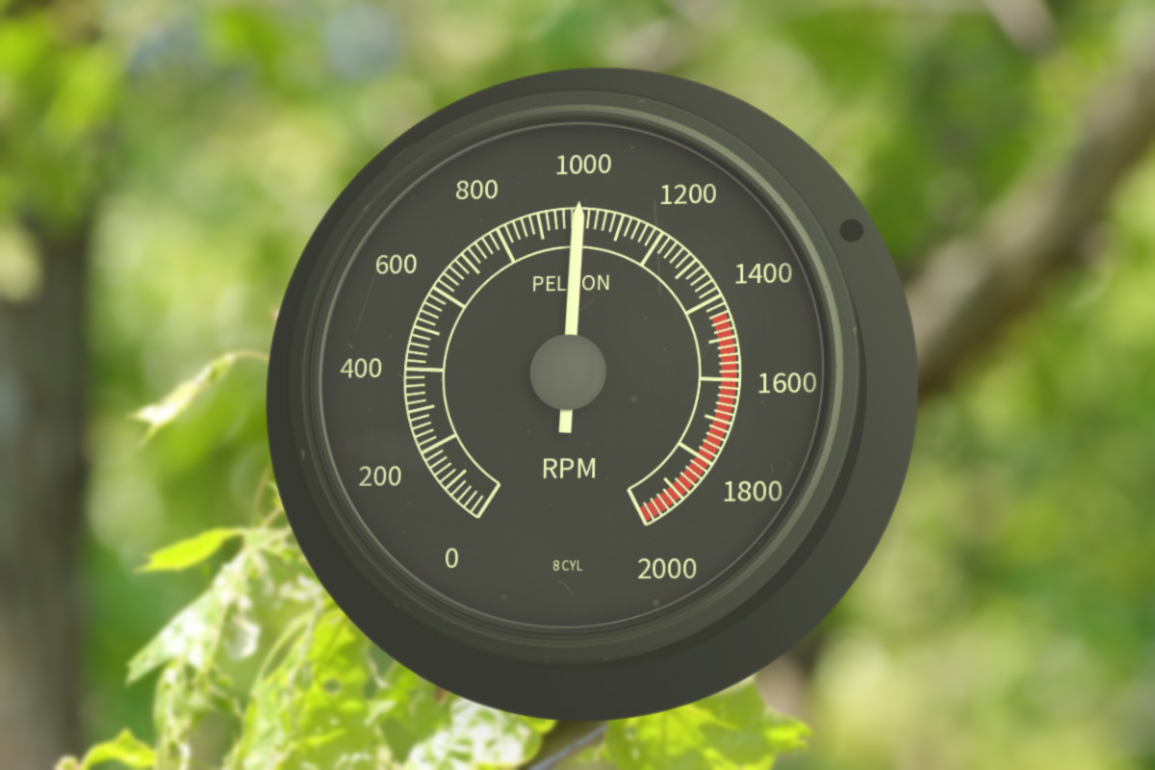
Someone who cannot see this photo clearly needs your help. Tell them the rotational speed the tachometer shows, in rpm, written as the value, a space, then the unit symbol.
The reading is 1000 rpm
